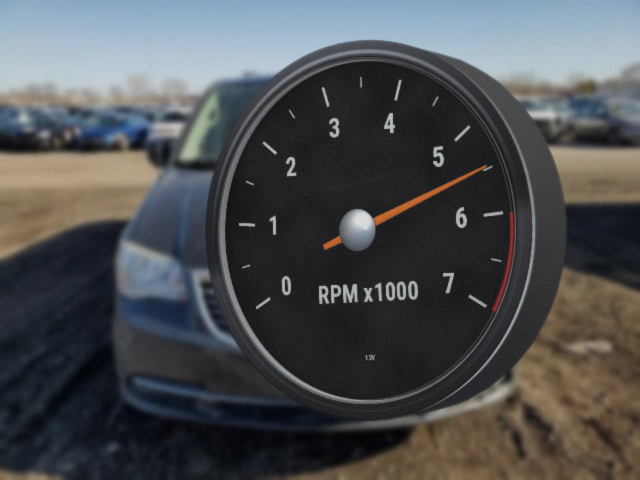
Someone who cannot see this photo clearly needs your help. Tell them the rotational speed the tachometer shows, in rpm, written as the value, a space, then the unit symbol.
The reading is 5500 rpm
